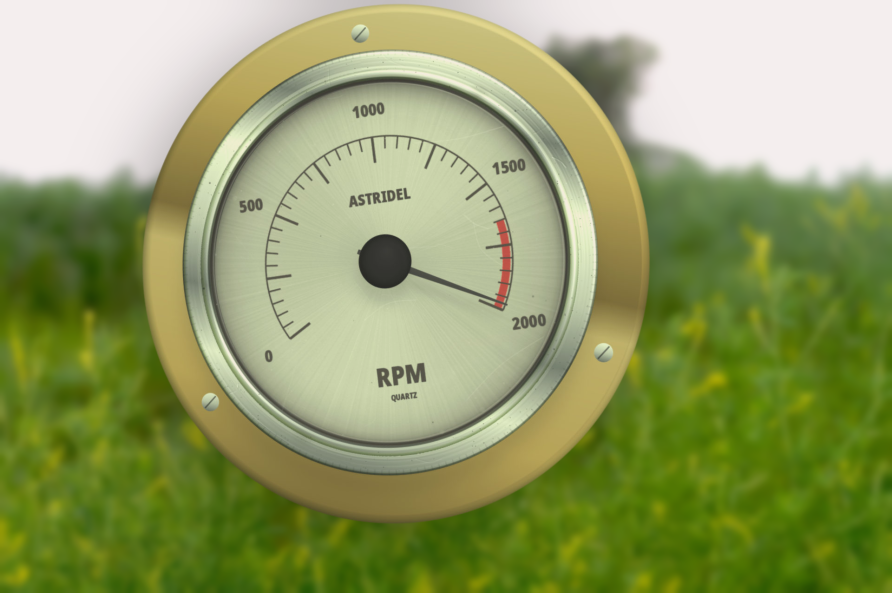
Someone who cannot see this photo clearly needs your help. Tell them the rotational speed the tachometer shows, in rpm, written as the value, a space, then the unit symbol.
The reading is 1975 rpm
